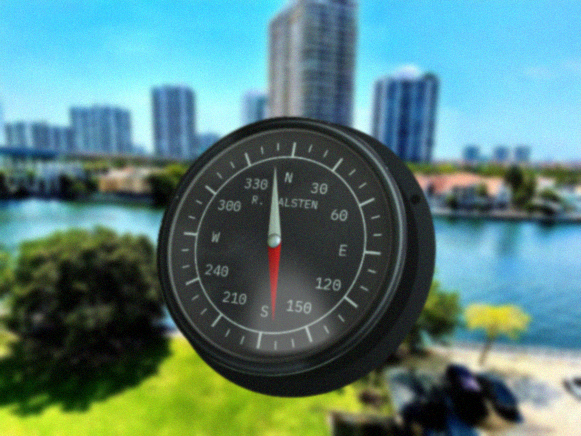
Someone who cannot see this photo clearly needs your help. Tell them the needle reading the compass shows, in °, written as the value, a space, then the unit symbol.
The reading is 170 °
